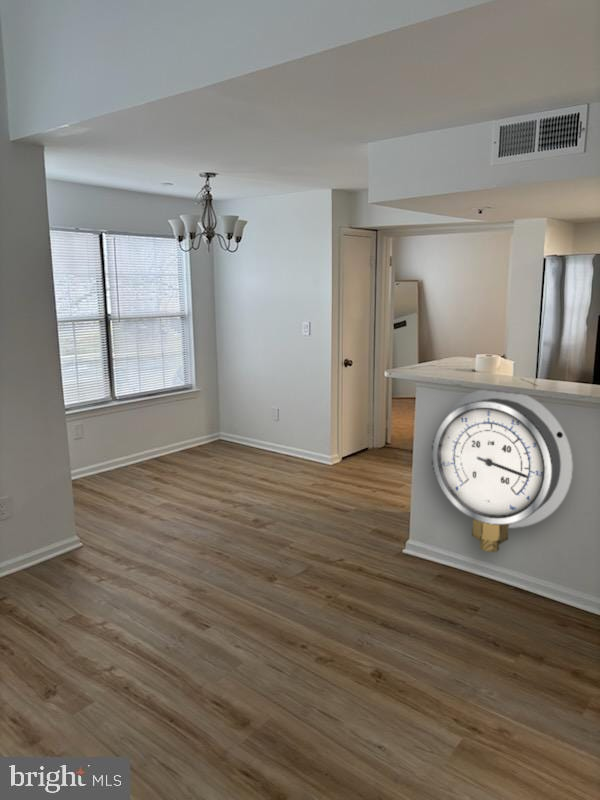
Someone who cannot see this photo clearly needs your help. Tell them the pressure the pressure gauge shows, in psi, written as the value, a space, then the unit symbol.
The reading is 52.5 psi
